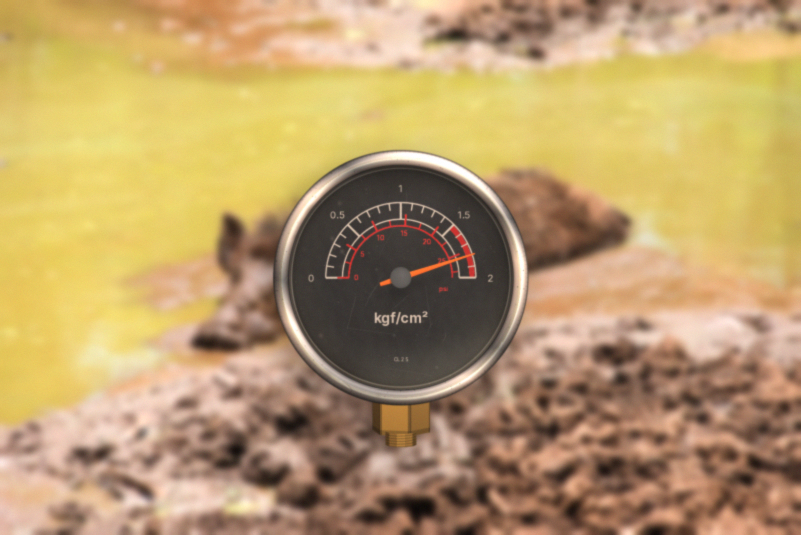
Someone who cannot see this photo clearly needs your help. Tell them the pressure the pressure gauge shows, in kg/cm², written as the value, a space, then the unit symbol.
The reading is 1.8 kg/cm²
